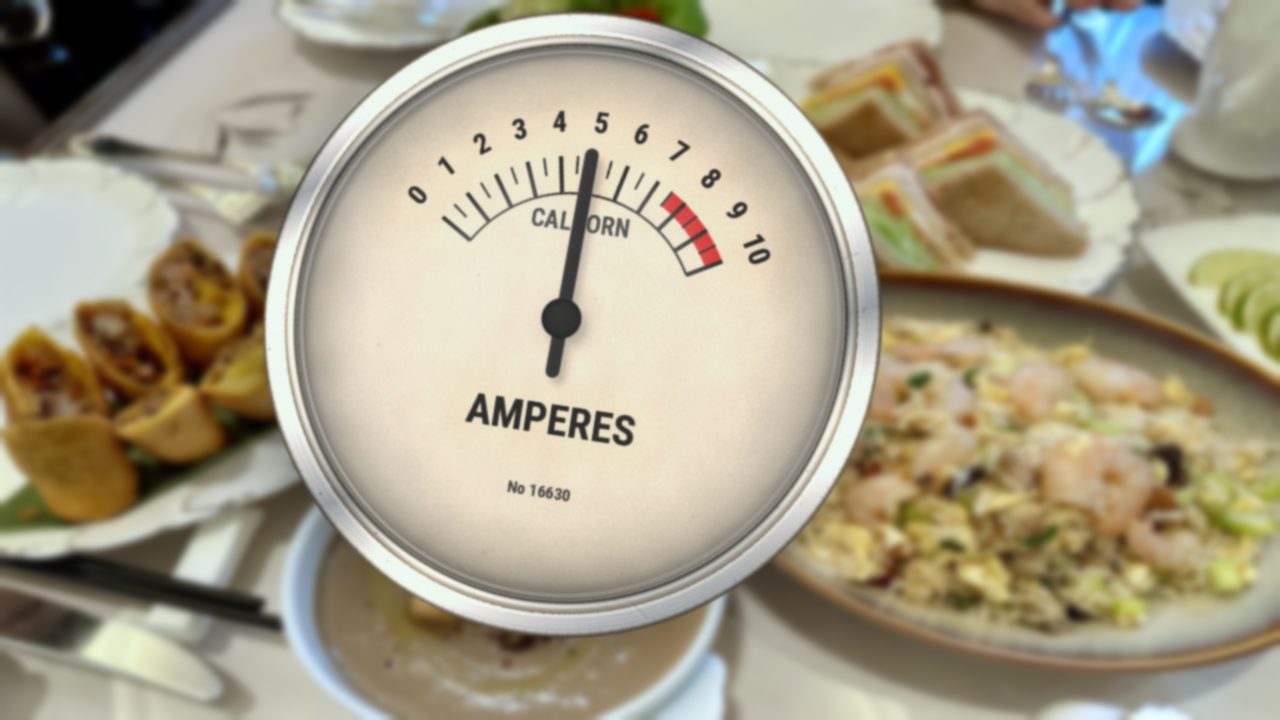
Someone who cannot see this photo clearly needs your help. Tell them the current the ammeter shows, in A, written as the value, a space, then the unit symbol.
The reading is 5 A
